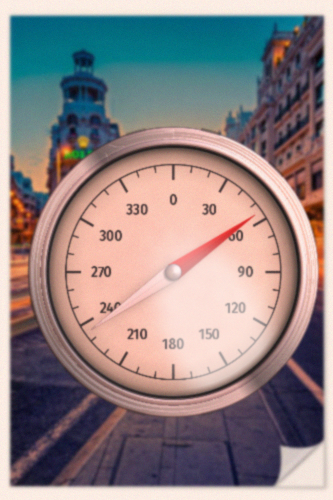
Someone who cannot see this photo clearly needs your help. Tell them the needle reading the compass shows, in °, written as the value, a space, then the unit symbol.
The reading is 55 °
